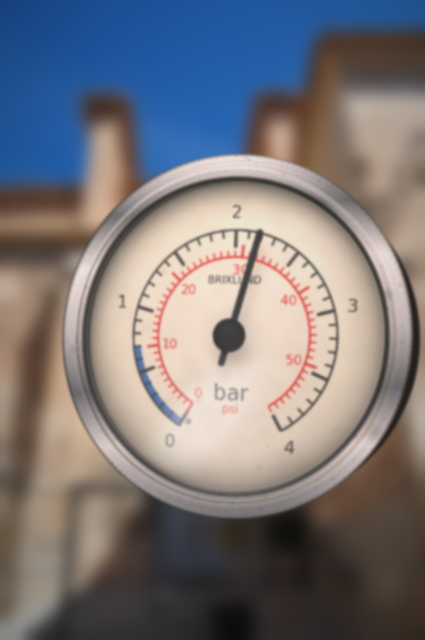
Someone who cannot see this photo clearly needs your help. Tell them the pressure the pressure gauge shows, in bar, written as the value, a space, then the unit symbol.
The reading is 2.2 bar
